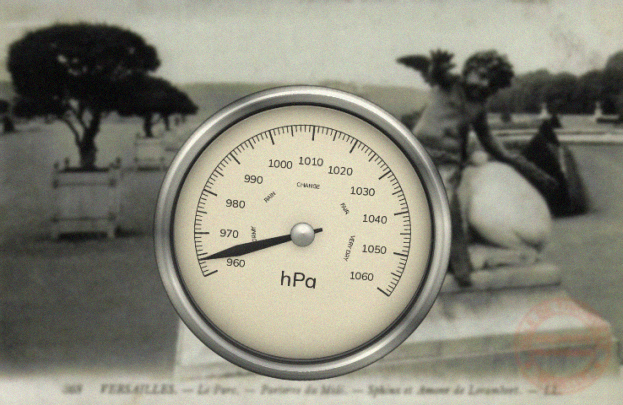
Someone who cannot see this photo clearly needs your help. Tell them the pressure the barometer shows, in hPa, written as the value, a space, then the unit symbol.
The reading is 964 hPa
